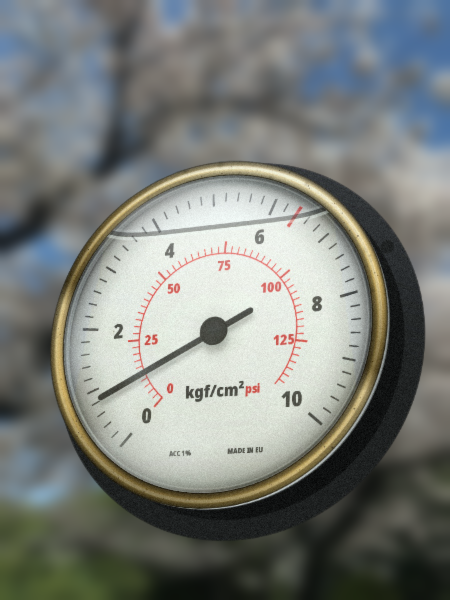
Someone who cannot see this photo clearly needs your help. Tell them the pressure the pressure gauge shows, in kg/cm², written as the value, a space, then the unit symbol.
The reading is 0.8 kg/cm²
